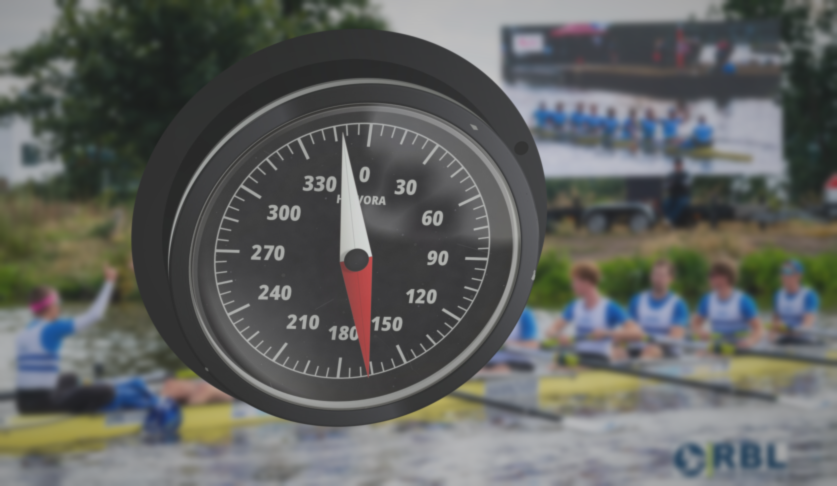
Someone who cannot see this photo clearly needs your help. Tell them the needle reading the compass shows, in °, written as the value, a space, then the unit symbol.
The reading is 167.5 °
